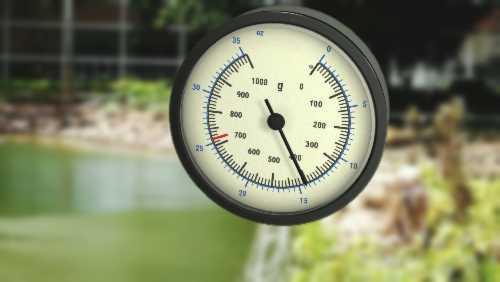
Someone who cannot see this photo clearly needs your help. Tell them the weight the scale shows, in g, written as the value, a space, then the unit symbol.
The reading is 400 g
